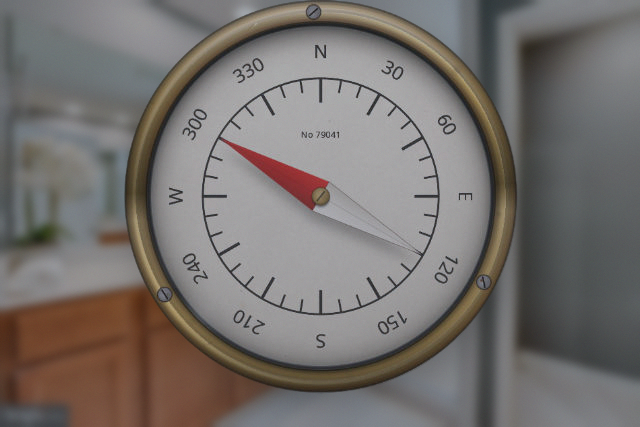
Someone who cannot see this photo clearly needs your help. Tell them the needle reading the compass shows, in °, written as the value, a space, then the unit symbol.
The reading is 300 °
